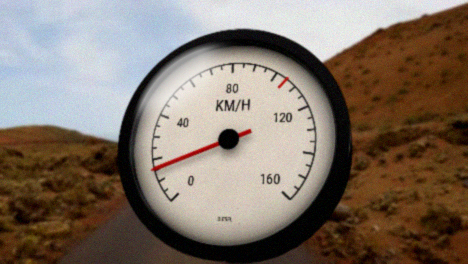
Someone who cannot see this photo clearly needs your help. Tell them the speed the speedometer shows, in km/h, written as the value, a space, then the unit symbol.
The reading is 15 km/h
